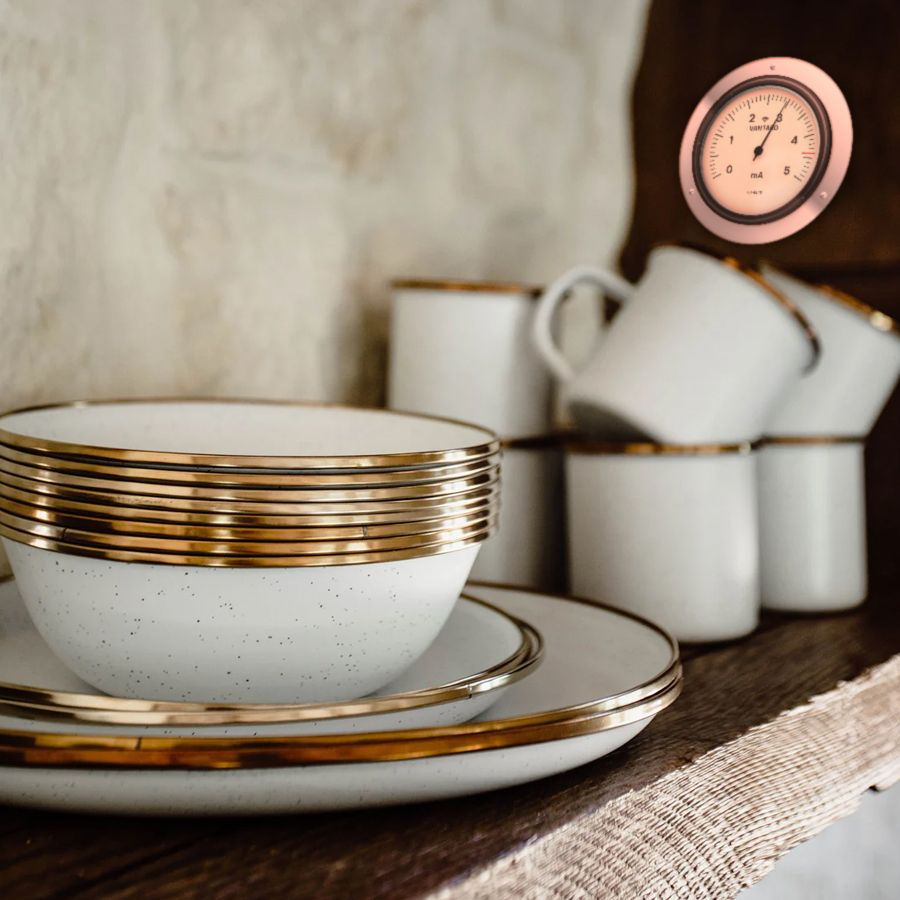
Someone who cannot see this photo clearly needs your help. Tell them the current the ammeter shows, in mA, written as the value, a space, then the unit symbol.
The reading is 3 mA
